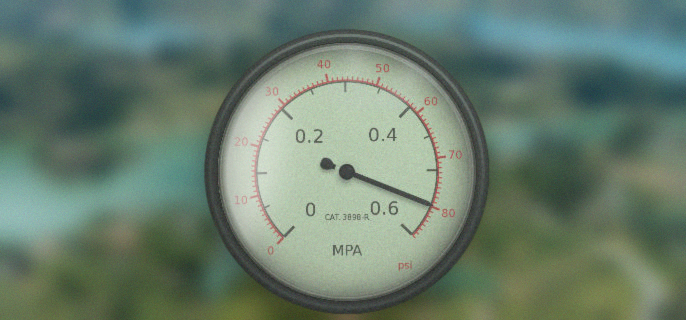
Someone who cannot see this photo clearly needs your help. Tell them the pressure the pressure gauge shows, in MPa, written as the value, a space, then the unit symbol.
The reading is 0.55 MPa
